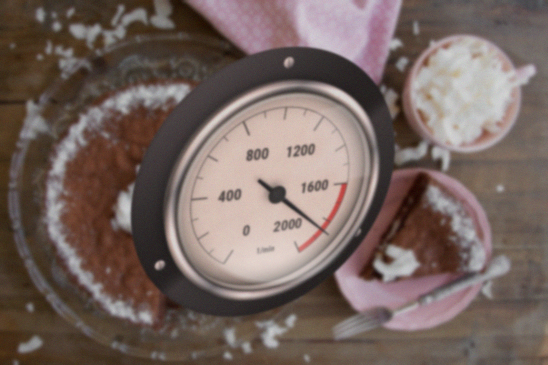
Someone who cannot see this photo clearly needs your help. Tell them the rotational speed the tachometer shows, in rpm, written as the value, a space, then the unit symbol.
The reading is 1850 rpm
